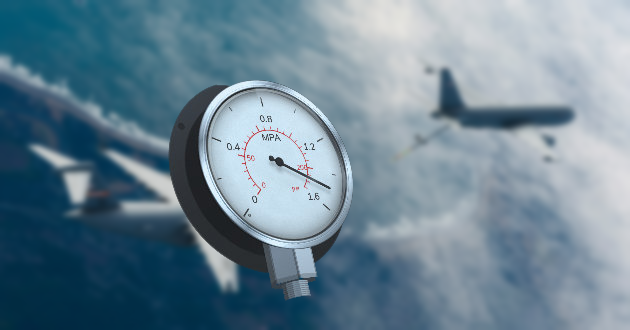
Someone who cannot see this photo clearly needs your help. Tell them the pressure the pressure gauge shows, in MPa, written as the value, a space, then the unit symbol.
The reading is 1.5 MPa
